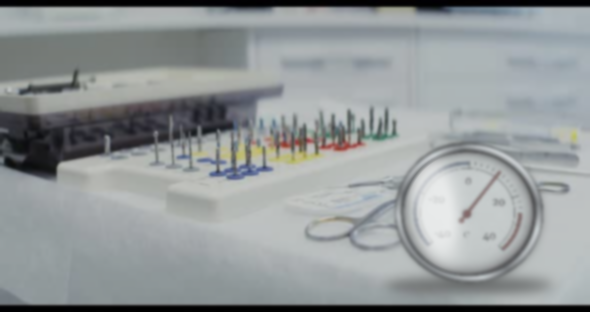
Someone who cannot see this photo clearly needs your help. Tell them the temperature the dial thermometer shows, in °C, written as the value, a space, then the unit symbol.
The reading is 10 °C
